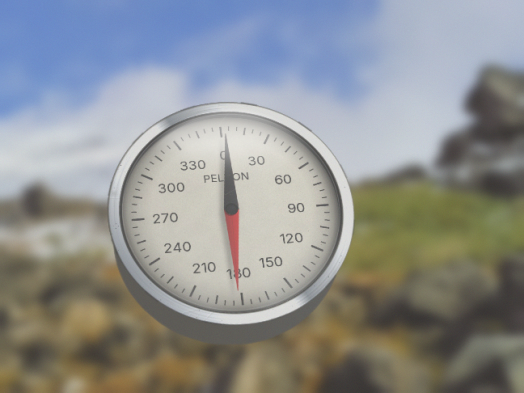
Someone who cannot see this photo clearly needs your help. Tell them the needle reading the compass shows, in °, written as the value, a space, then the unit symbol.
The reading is 182.5 °
